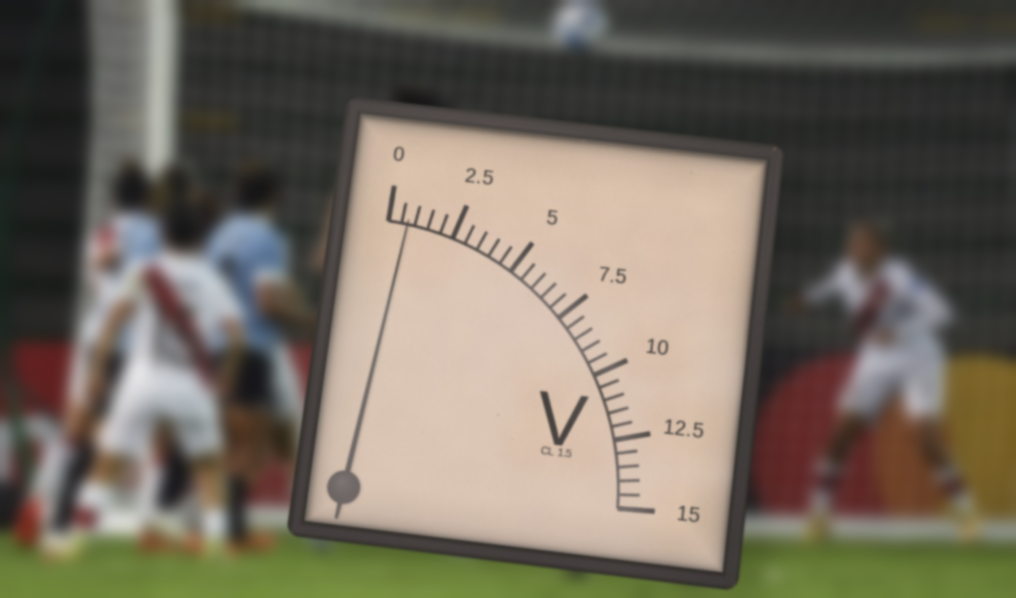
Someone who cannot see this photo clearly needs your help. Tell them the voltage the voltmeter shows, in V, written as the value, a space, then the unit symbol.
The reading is 0.75 V
